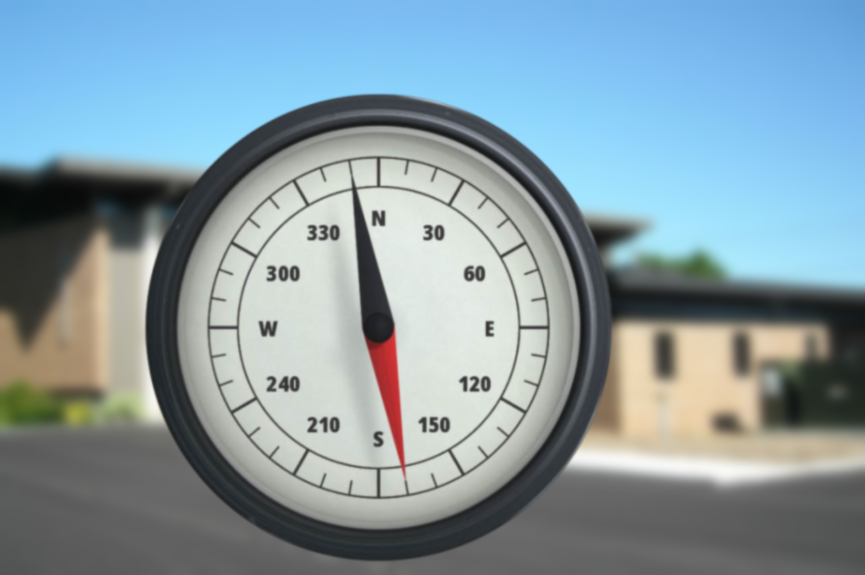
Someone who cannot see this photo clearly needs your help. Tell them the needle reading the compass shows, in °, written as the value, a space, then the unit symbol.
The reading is 170 °
